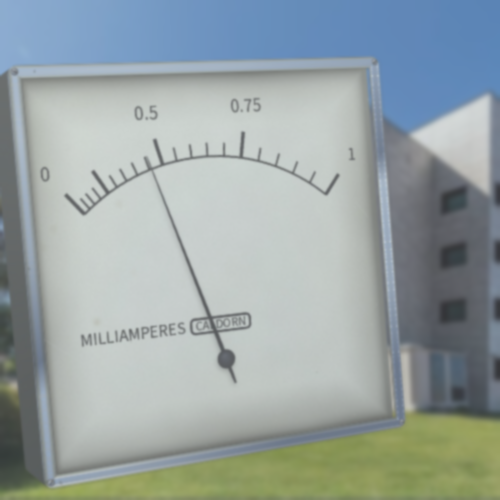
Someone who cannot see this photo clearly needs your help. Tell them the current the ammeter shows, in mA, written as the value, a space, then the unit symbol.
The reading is 0.45 mA
